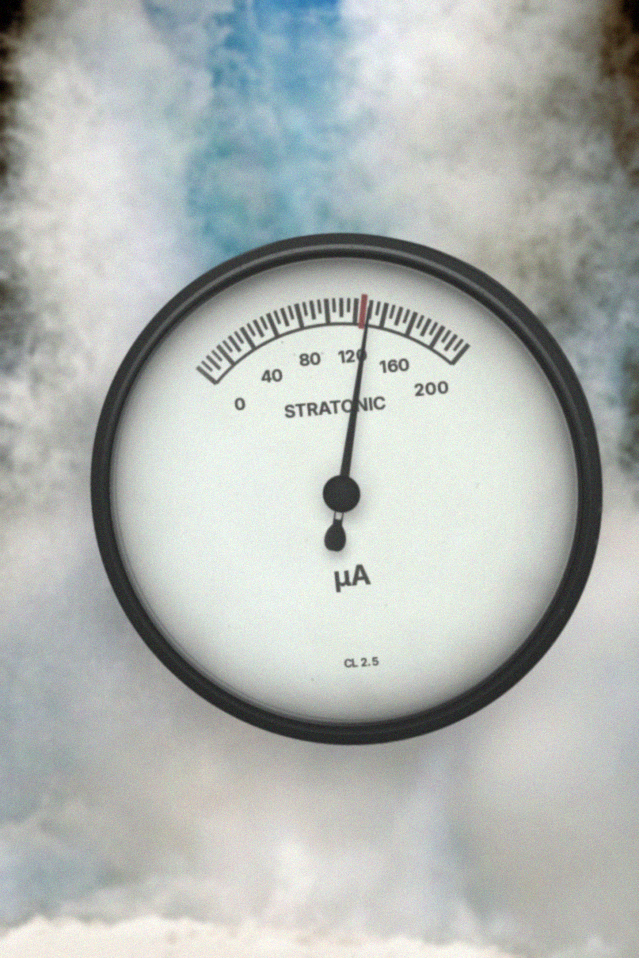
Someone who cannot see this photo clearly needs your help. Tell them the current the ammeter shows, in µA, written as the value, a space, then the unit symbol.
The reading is 130 µA
